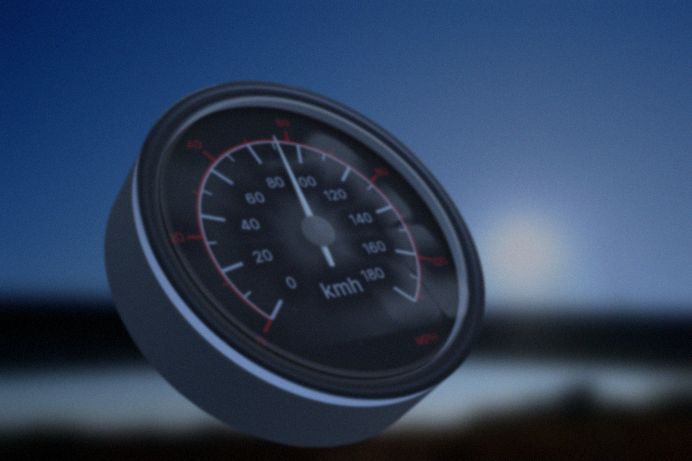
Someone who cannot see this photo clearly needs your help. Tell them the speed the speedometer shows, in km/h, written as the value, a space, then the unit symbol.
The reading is 90 km/h
